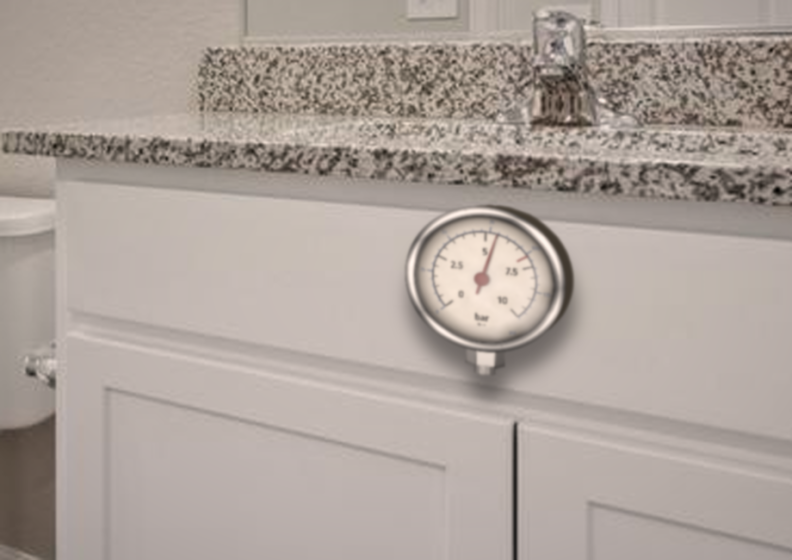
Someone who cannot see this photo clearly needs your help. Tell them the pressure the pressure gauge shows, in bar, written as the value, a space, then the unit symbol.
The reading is 5.5 bar
